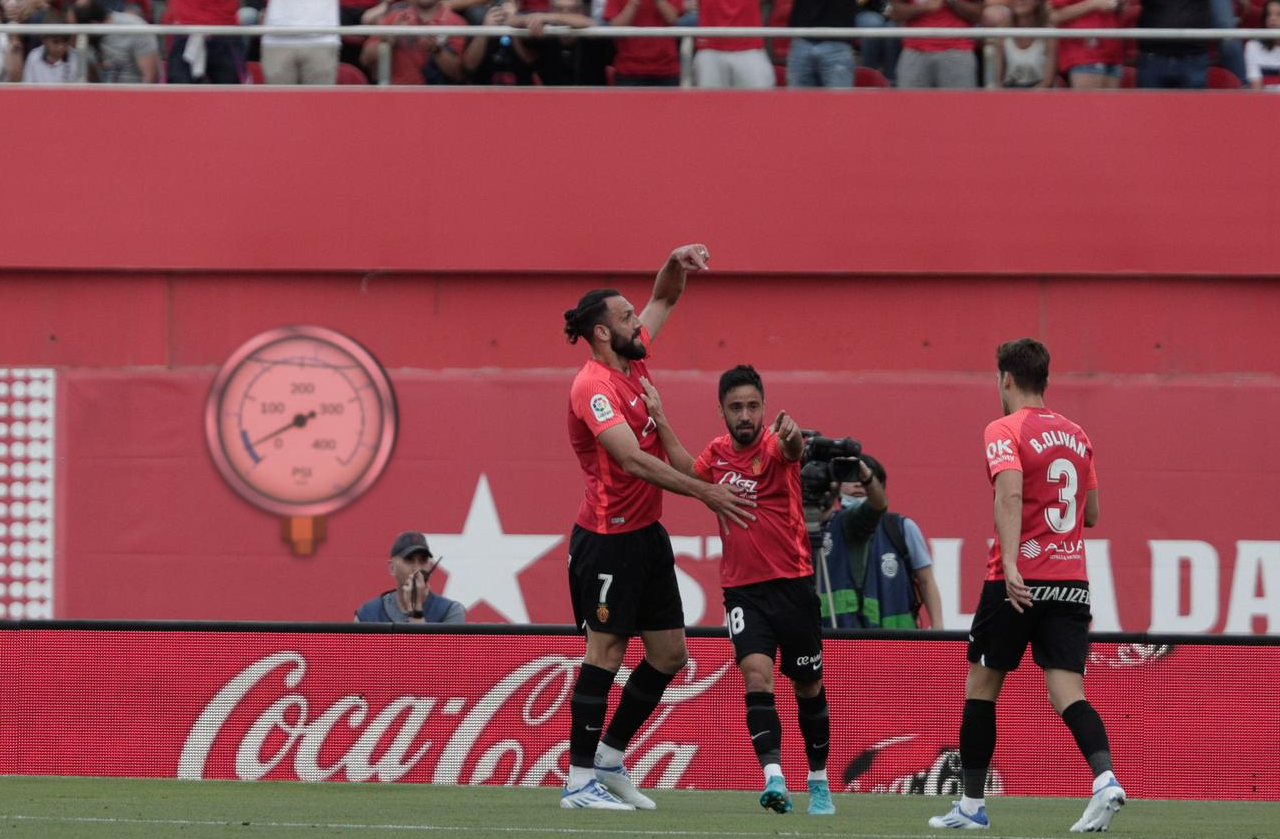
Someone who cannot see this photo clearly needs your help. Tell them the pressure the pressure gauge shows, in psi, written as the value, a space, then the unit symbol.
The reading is 25 psi
